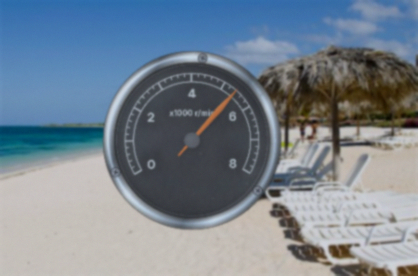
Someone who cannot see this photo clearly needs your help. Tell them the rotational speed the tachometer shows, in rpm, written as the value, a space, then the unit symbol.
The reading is 5400 rpm
